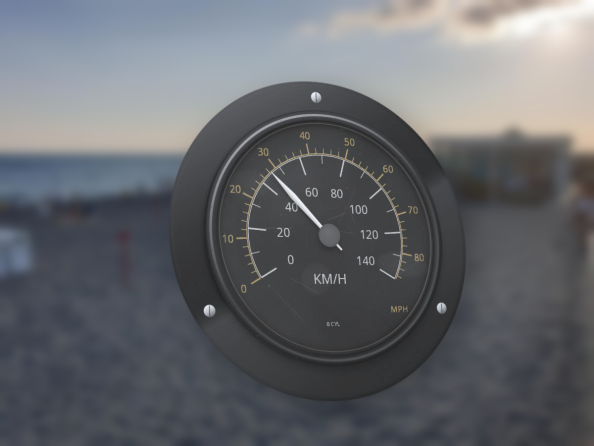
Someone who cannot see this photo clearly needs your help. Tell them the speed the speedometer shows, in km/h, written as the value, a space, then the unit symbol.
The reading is 45 km/h
